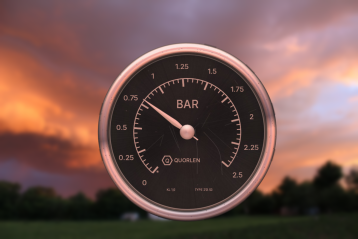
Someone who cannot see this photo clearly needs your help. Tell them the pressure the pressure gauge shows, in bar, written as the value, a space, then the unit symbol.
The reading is 0.8 bar
